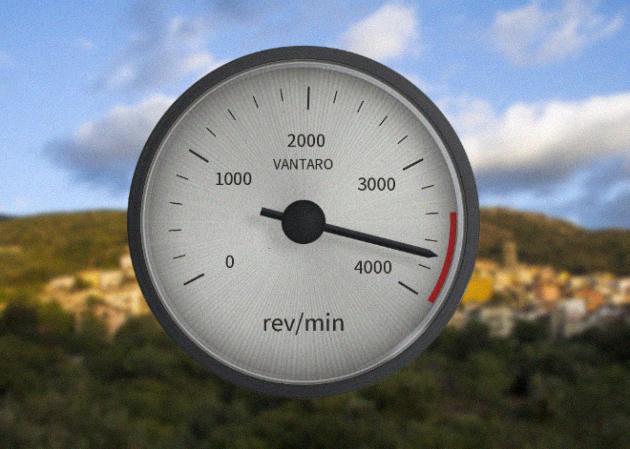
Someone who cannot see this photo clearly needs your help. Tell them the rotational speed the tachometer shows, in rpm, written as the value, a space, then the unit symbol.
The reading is 3700 rpm
